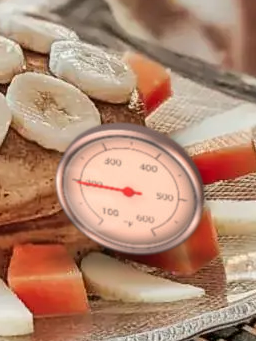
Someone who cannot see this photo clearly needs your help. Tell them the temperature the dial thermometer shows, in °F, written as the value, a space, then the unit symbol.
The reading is 200 °F
